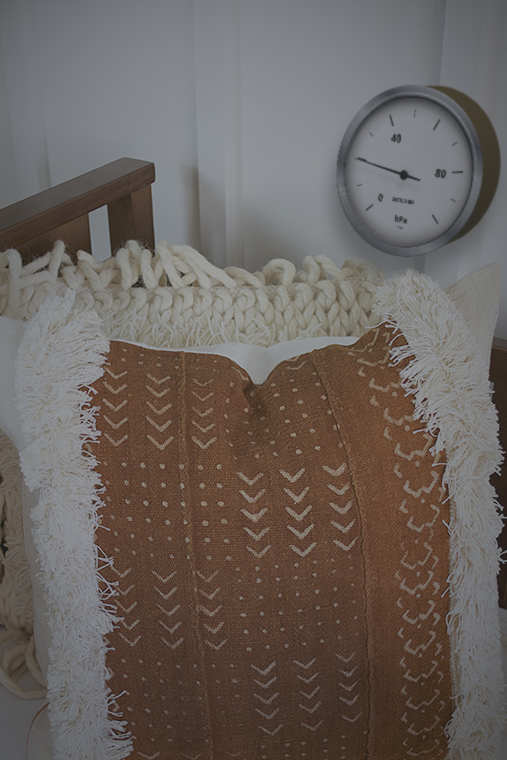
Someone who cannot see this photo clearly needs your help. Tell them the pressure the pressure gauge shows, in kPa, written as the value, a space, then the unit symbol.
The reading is 20 kPa
